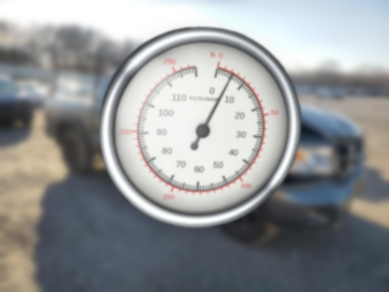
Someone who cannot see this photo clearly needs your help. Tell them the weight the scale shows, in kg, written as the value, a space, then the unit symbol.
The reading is 5 kg
